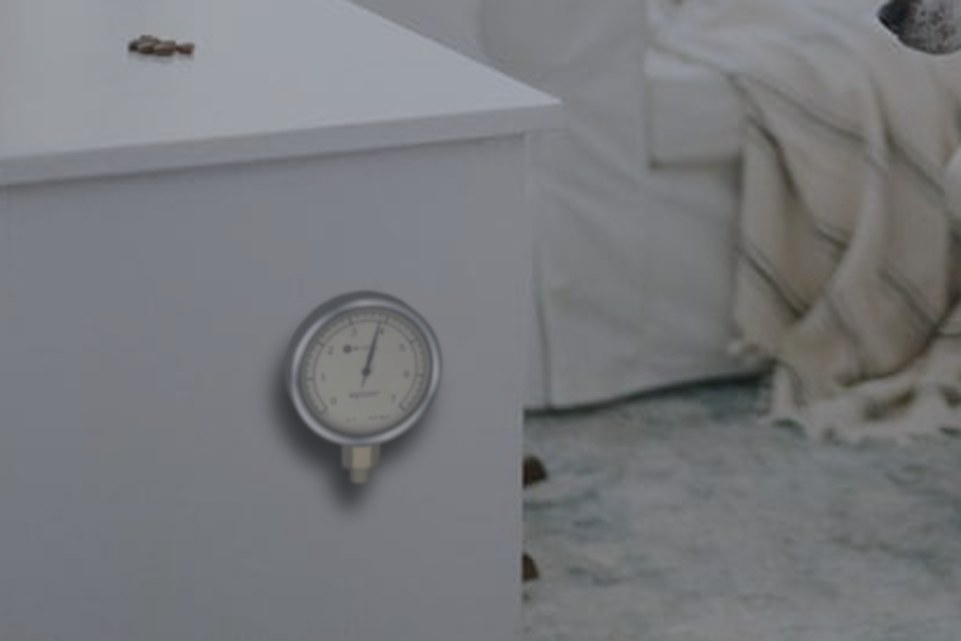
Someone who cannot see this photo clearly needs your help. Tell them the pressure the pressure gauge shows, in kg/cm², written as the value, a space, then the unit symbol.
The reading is 3.8 kg/cm²
